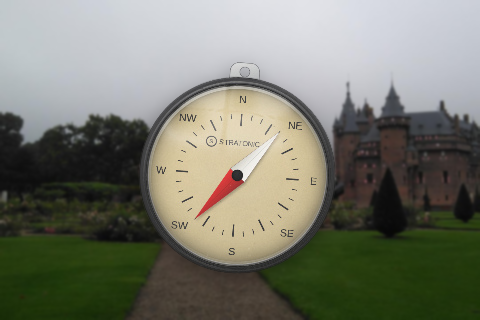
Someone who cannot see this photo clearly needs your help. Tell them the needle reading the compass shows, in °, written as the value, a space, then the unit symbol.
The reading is 220 °
